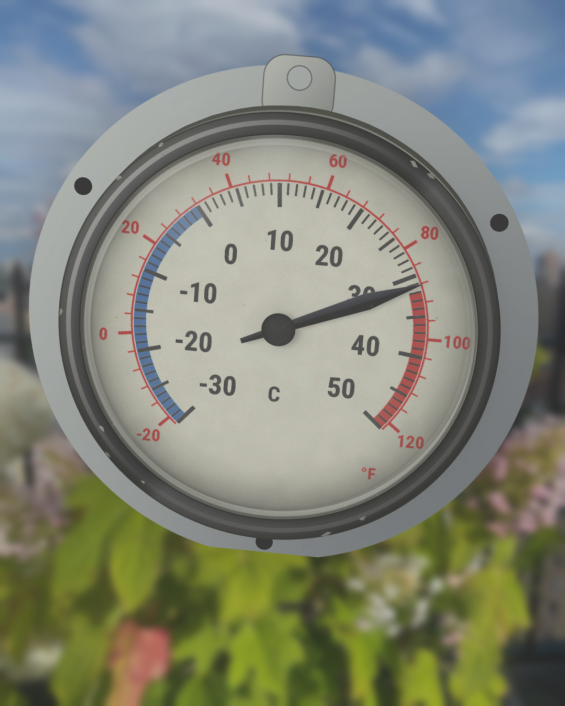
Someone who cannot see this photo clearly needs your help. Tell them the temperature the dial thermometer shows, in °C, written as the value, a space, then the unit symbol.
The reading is 31 °C
